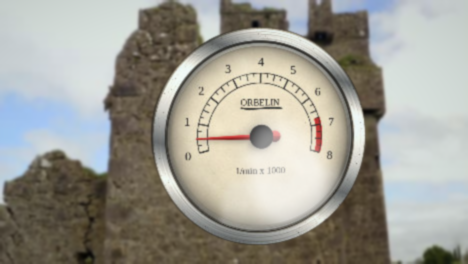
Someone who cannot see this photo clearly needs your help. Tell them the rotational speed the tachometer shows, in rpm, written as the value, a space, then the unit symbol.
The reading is 500 rpm
